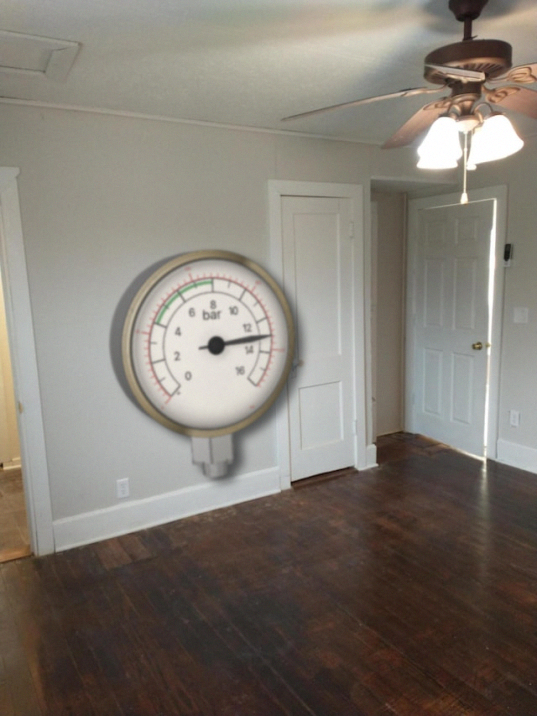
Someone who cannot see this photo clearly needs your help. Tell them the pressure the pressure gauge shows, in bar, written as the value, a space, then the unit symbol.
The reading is 13 bar
